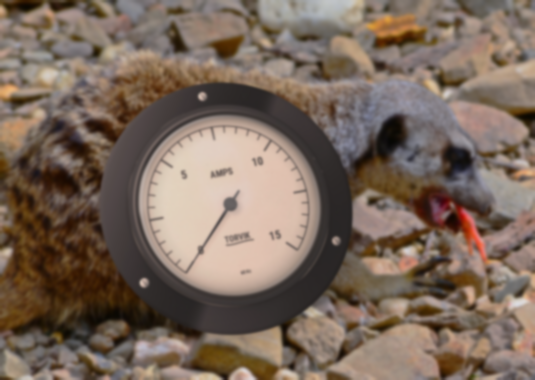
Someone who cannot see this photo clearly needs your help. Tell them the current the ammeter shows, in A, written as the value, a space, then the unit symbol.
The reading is 0 A
